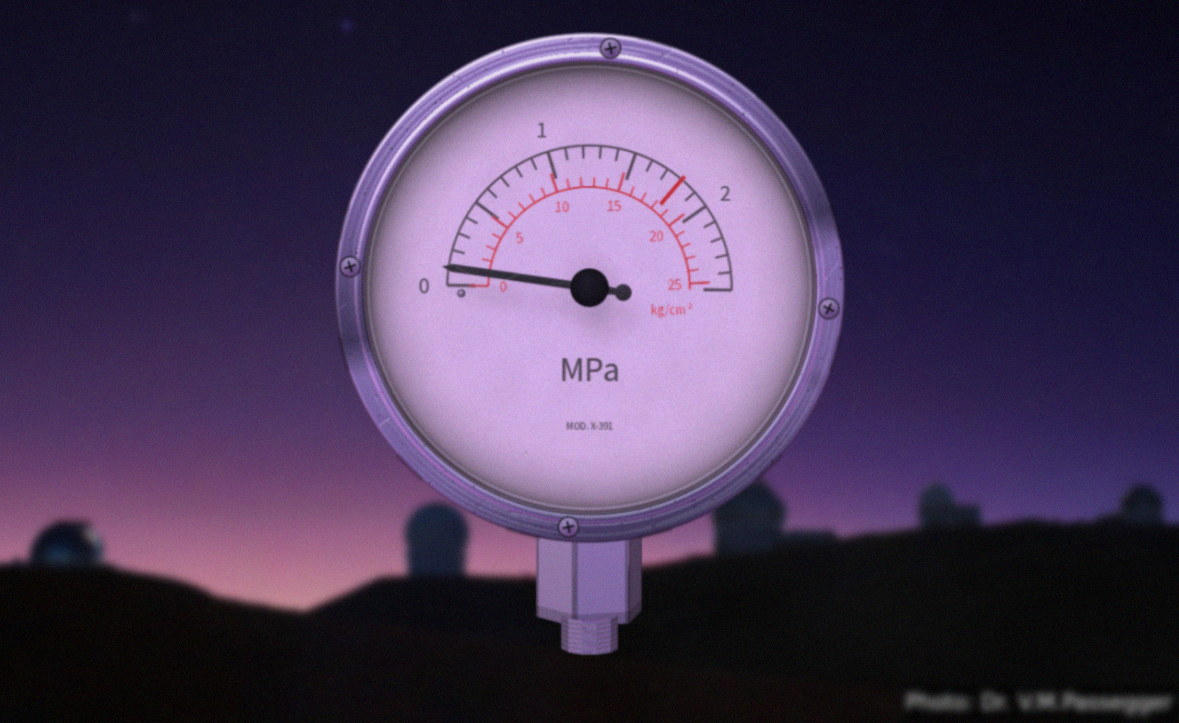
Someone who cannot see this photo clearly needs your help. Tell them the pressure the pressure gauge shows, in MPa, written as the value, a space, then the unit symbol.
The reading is 0.1 MPa
